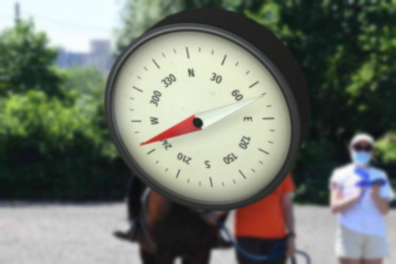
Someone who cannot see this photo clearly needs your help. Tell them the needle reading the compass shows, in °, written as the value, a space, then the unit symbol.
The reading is 250 °
